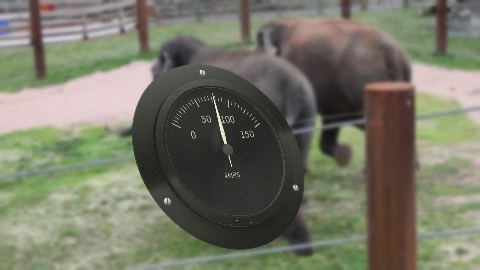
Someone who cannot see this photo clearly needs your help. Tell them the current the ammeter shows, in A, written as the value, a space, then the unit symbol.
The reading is 75 A
